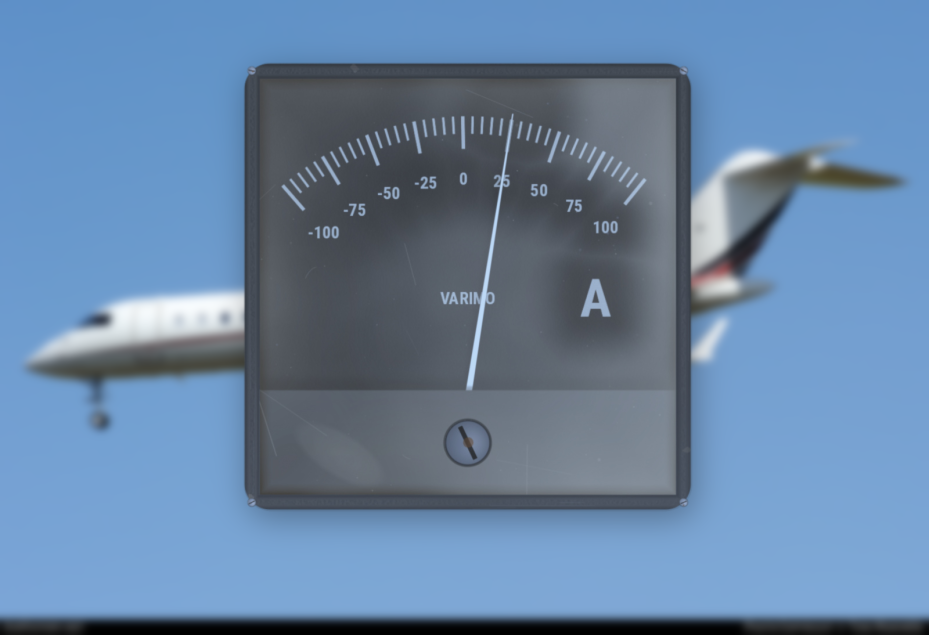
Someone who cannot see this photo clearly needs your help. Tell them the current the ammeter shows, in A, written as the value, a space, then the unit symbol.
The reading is 25 A
